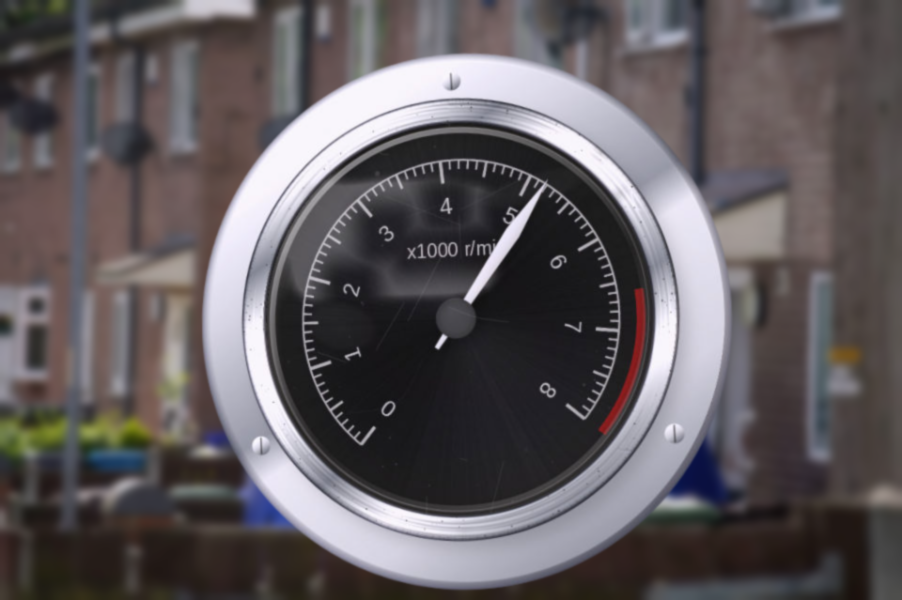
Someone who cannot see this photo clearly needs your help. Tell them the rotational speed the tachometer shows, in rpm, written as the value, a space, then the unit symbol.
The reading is 5200 rpm
